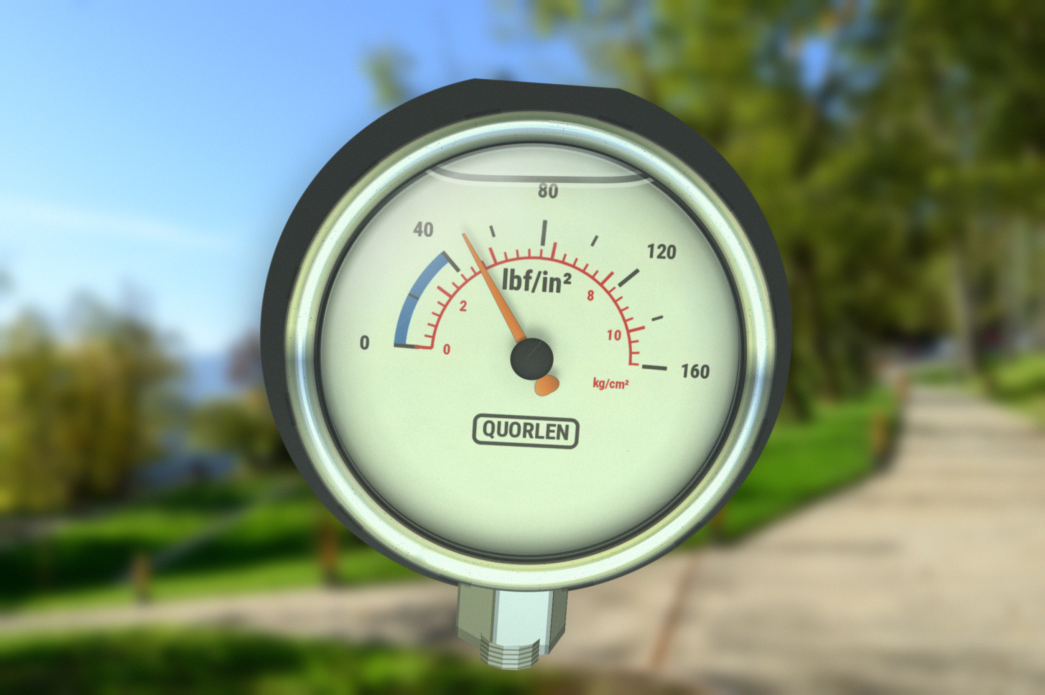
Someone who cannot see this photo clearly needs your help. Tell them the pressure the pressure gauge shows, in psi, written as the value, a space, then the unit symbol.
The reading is 50 psi
